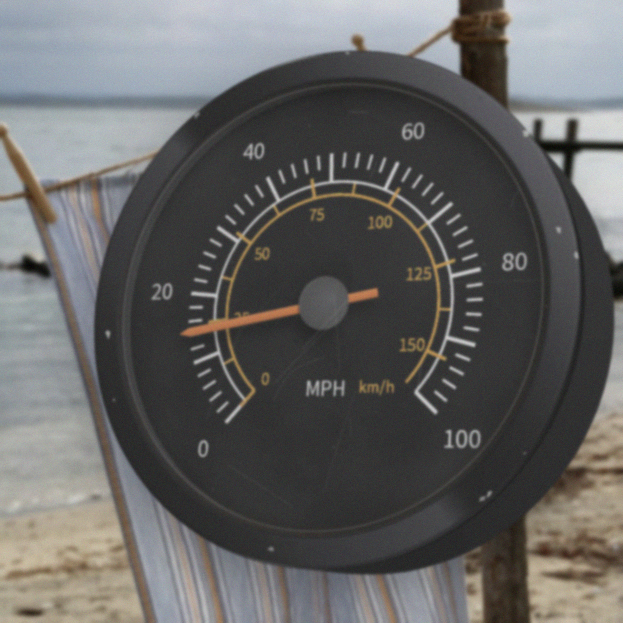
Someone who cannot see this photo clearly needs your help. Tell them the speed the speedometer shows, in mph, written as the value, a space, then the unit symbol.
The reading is 14 mph
